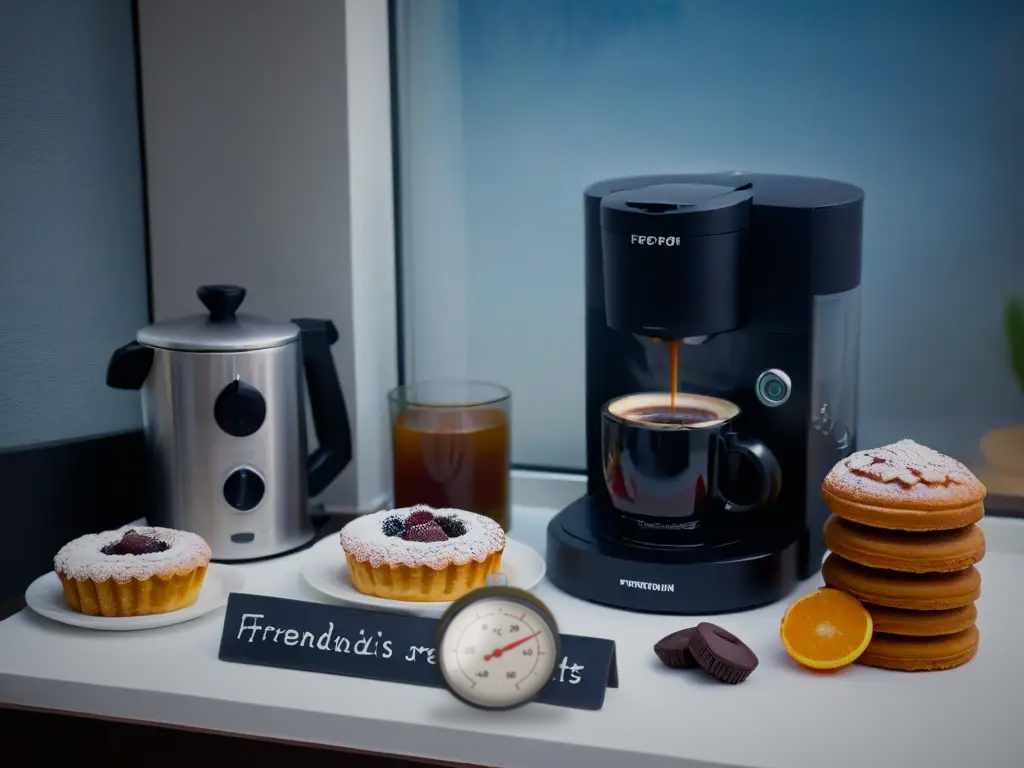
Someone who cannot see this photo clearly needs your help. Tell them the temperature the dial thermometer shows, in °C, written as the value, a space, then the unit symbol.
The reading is 30 °C
